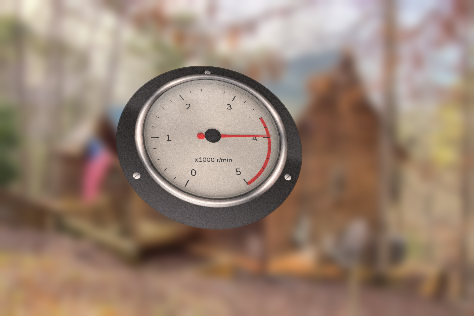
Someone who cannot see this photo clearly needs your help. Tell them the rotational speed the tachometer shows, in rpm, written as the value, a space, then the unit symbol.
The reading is 4000 rpm
